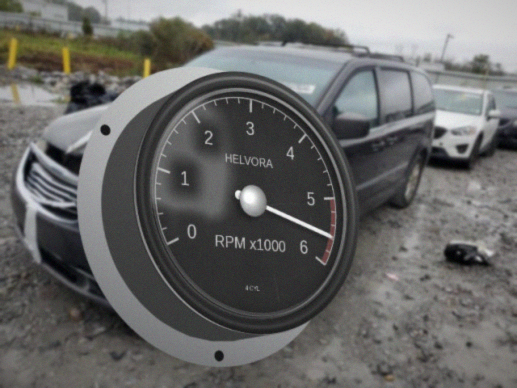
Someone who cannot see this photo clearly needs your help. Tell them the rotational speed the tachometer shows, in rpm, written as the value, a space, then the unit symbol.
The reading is 5600 rpm
